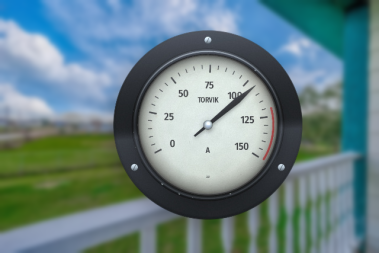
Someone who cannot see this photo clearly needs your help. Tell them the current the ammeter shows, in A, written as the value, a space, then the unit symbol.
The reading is 105 A
